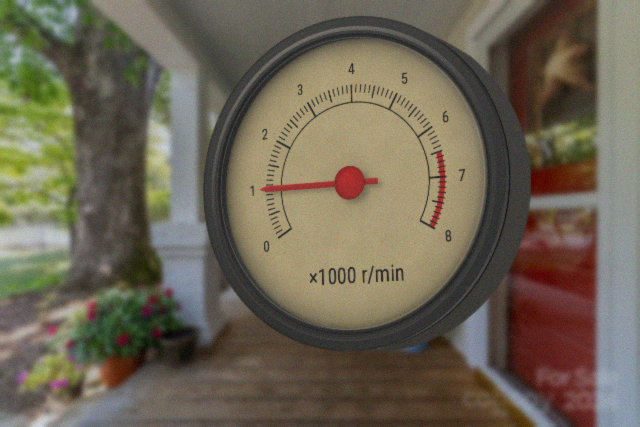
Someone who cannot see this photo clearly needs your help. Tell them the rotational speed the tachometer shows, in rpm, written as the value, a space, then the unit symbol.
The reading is 1000 rpm
